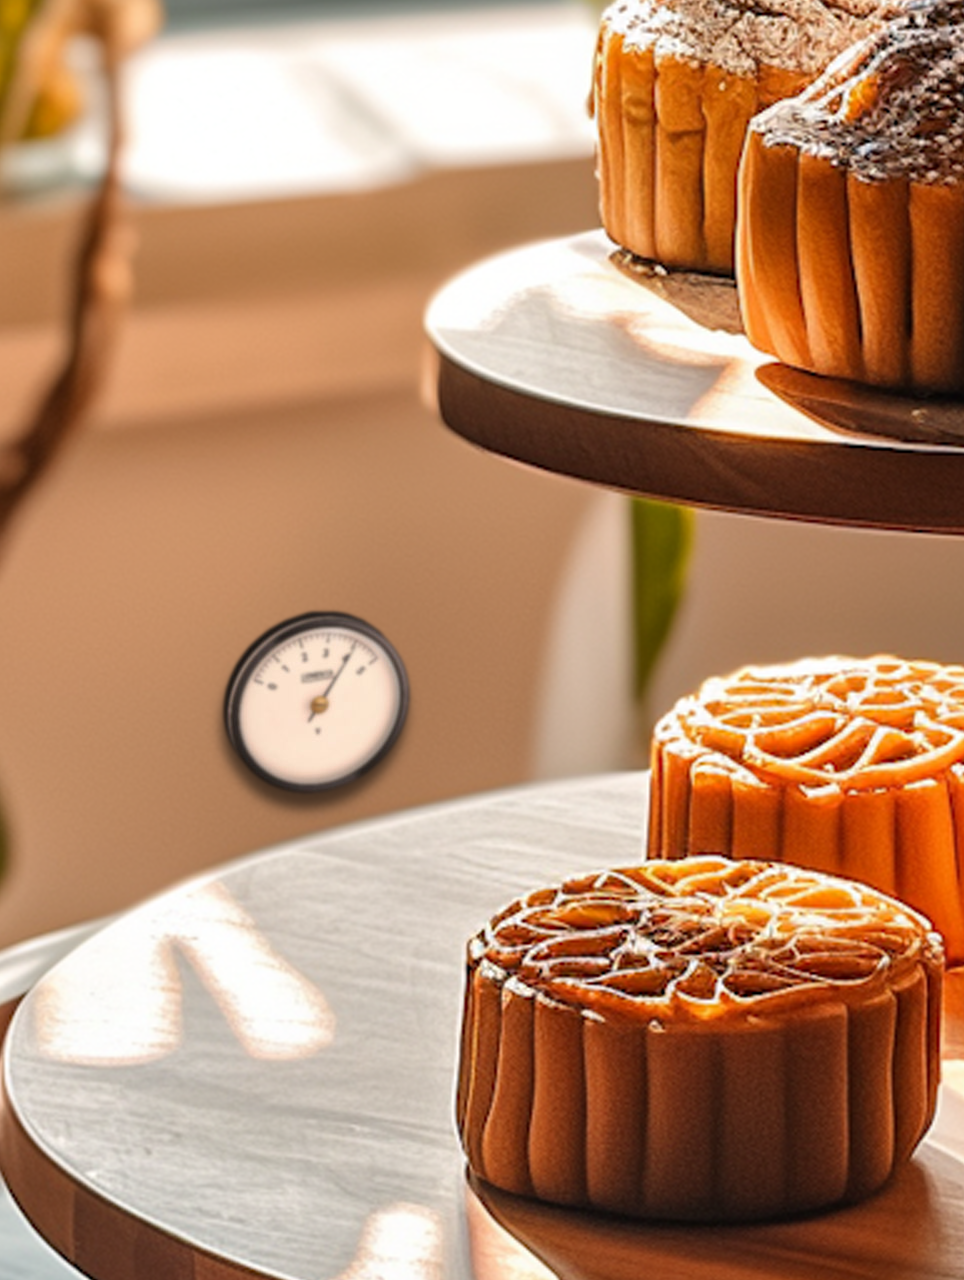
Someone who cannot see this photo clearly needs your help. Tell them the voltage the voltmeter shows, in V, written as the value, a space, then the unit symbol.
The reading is 4 V
